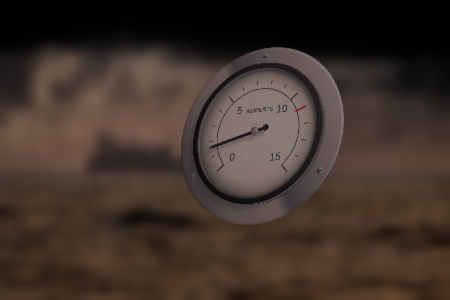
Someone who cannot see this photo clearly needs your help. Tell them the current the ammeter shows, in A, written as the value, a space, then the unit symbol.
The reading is 1.5 A
